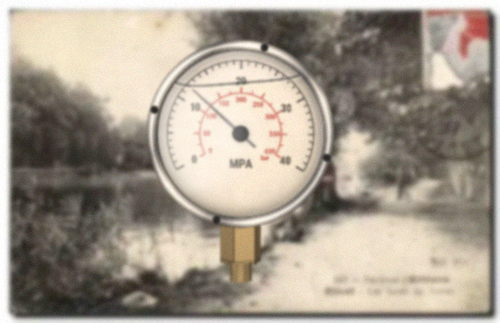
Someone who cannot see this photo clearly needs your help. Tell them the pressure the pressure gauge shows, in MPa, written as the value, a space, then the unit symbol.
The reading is 12 MPa
